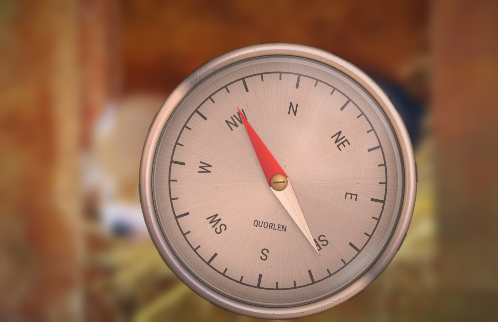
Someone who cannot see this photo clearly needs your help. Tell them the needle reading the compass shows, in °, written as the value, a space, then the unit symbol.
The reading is 320 °
